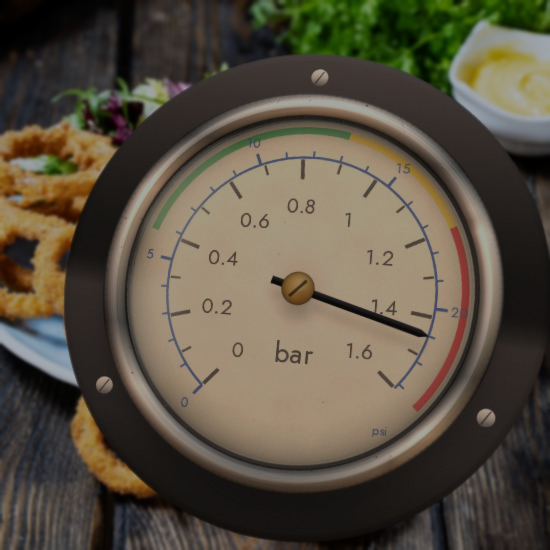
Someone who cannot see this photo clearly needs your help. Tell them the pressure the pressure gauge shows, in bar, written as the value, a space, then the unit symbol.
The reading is 1.45 bar
